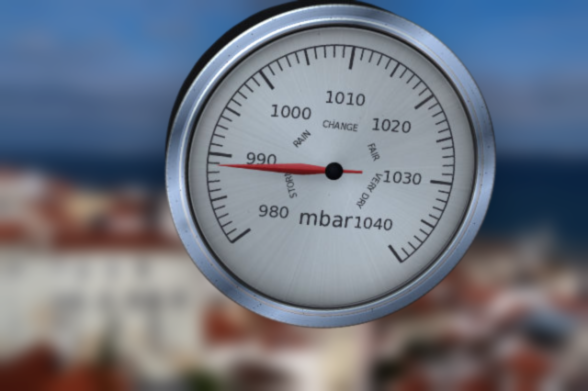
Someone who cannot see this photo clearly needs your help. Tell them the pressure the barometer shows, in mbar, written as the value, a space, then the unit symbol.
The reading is 989 mbar
